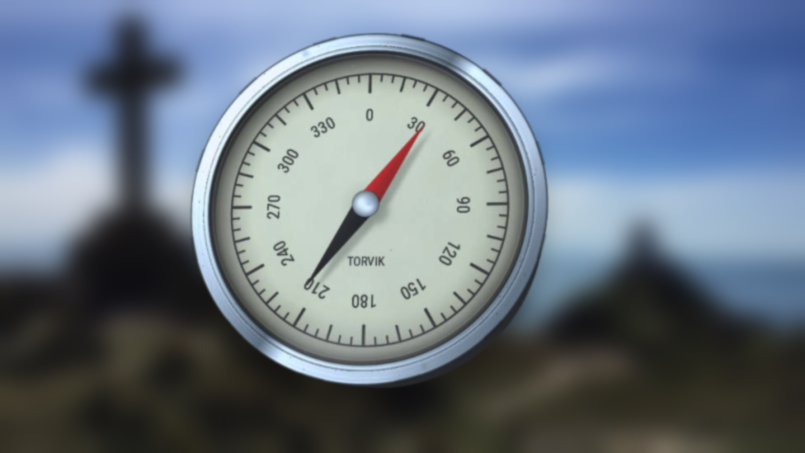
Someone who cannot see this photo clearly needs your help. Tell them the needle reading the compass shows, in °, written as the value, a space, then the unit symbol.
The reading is 35 °
